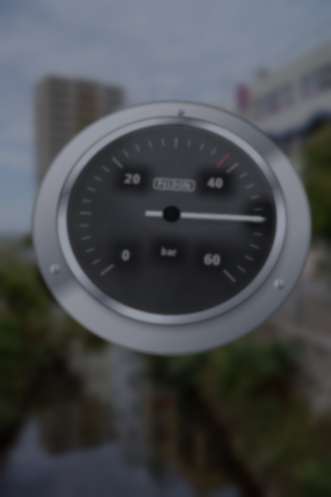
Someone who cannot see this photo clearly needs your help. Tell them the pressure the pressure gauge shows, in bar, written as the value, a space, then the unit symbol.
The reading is 50 bar
